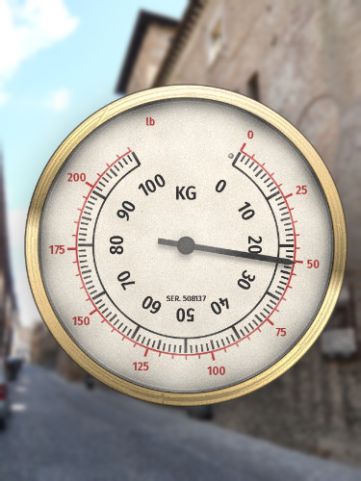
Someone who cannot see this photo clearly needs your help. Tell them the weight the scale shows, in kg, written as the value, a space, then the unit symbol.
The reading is 23 kg
